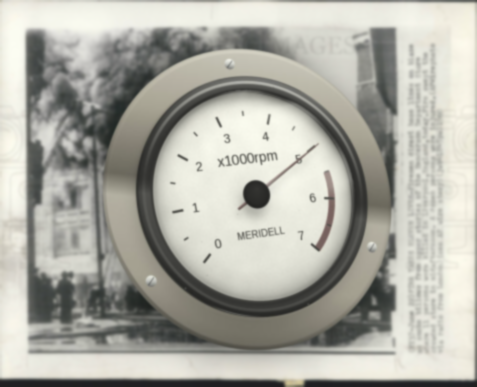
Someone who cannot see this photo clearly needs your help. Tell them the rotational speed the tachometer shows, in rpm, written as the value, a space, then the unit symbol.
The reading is 5000 rpm
